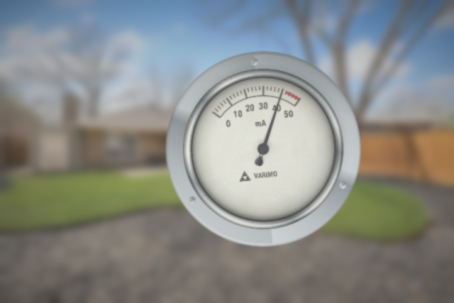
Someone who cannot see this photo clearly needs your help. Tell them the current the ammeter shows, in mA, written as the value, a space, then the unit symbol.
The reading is 40 mA
